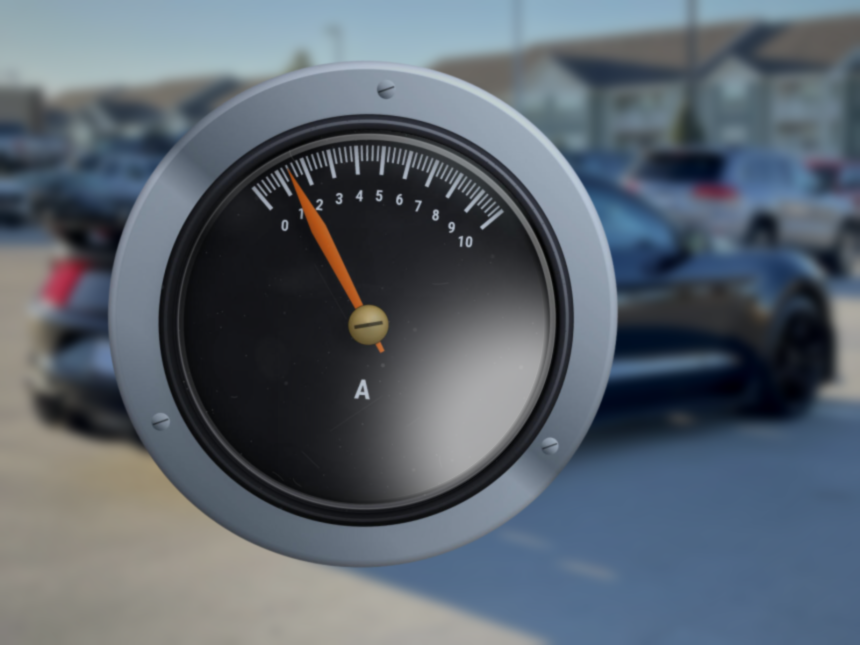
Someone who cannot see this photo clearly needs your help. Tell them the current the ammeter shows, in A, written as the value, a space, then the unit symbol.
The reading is 1.4 A
